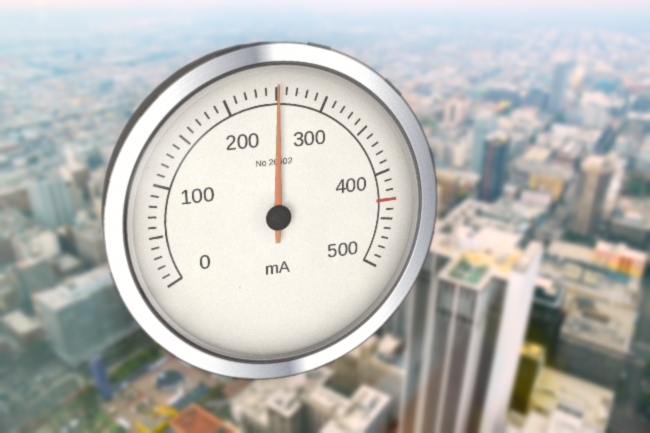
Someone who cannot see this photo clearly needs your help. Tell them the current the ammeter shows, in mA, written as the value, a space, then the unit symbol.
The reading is 250 mA
